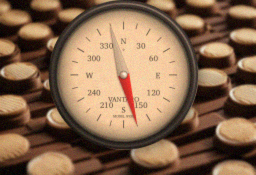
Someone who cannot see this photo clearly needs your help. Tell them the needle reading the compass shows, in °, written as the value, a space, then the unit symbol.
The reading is 165 °
